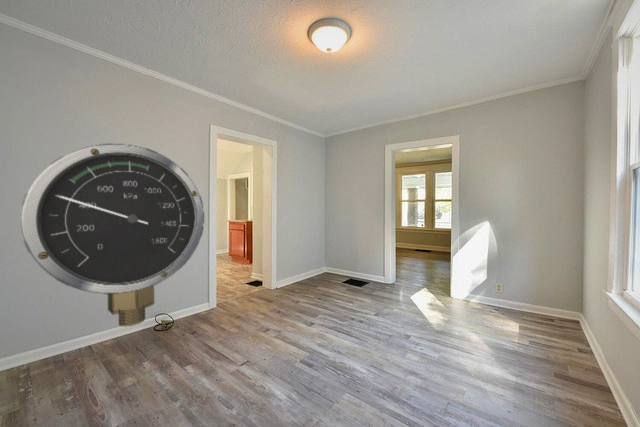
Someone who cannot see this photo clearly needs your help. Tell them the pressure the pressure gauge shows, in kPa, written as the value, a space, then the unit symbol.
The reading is 400 kPa
